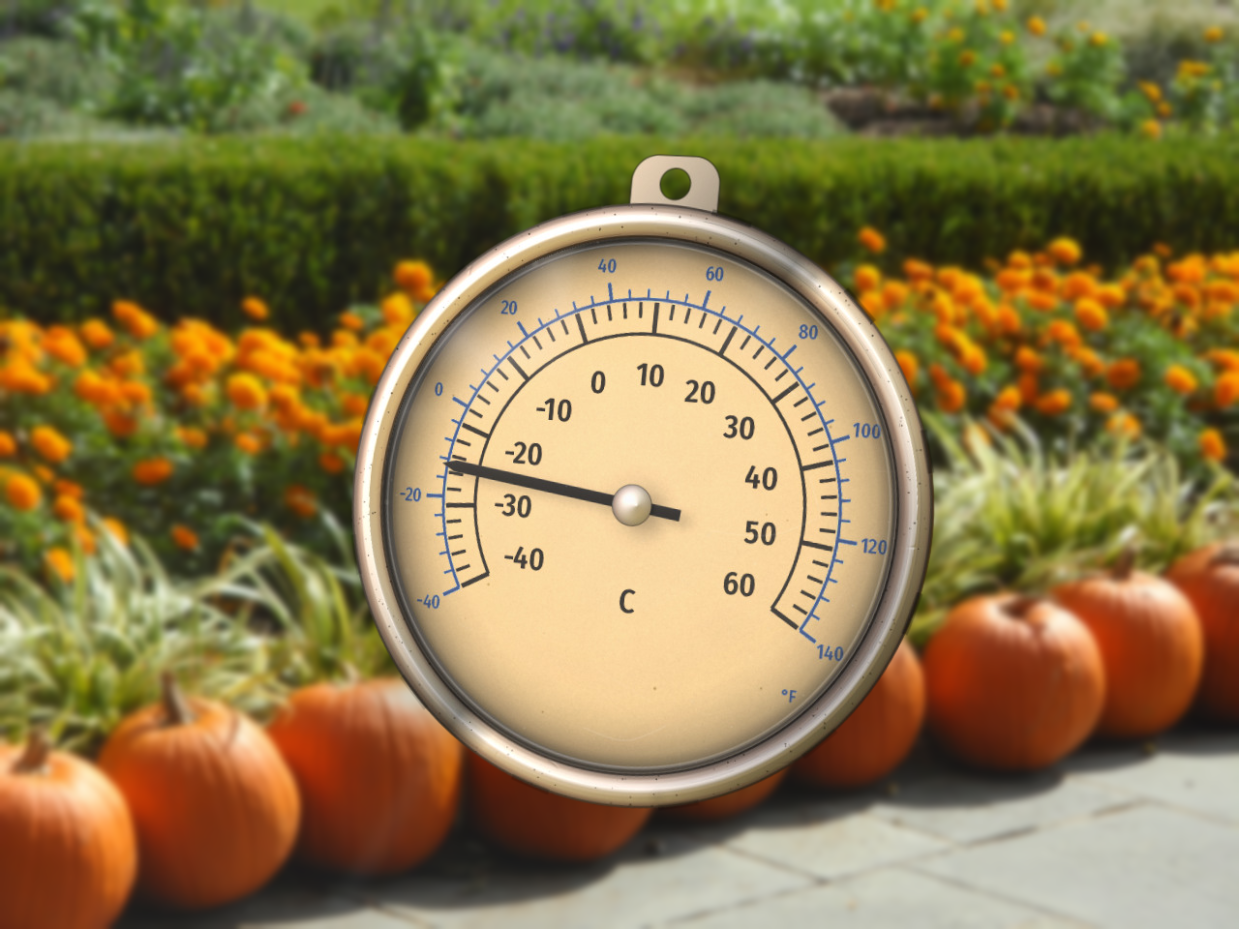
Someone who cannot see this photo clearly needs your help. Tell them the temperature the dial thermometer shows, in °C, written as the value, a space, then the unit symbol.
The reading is -25 °C
